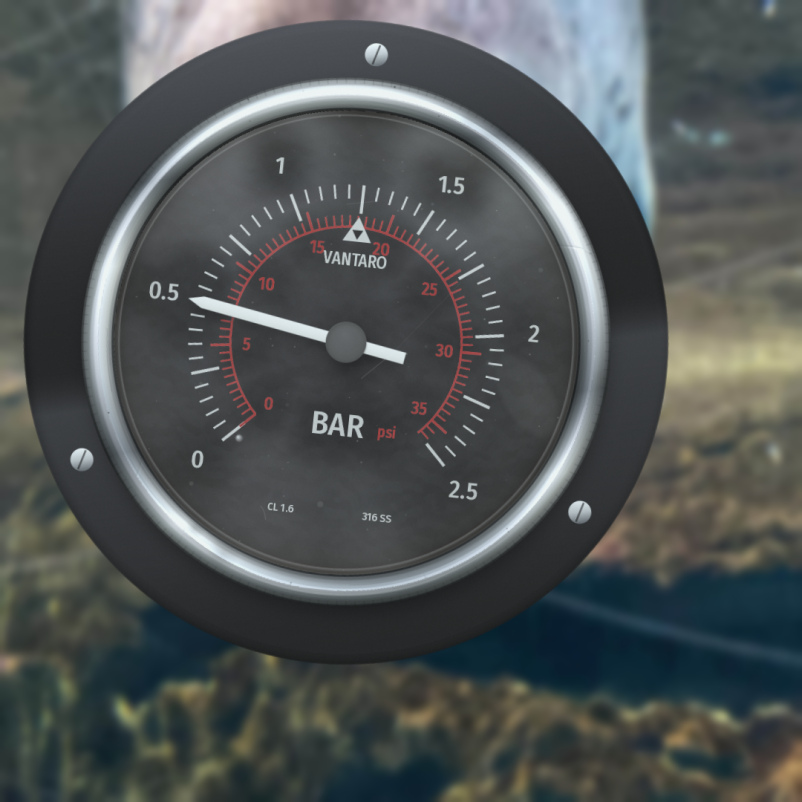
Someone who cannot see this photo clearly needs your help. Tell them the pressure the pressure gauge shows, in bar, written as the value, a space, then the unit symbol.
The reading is 0.5 bar
